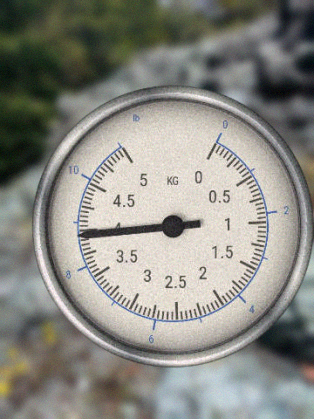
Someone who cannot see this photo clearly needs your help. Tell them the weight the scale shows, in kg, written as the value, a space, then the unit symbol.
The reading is 3.95 kg
